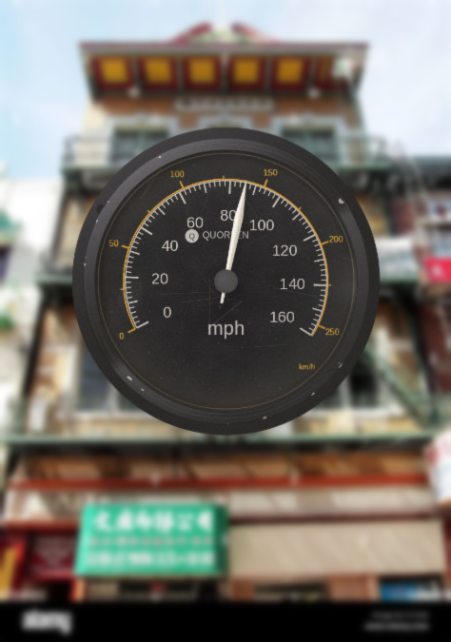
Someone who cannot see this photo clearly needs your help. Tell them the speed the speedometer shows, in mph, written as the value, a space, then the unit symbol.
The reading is 86 mph
